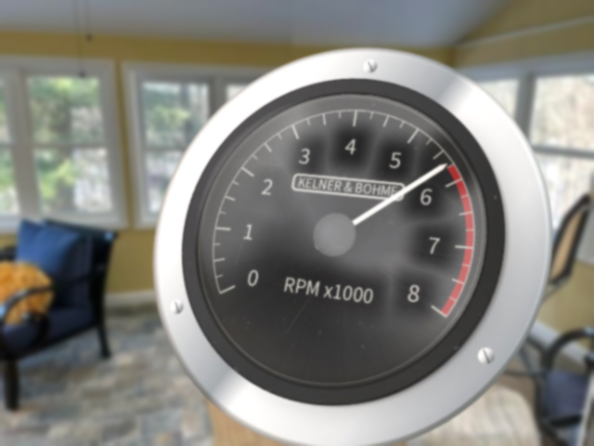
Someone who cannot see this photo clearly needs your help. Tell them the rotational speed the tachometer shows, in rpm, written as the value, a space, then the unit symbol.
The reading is 5750 rpm
